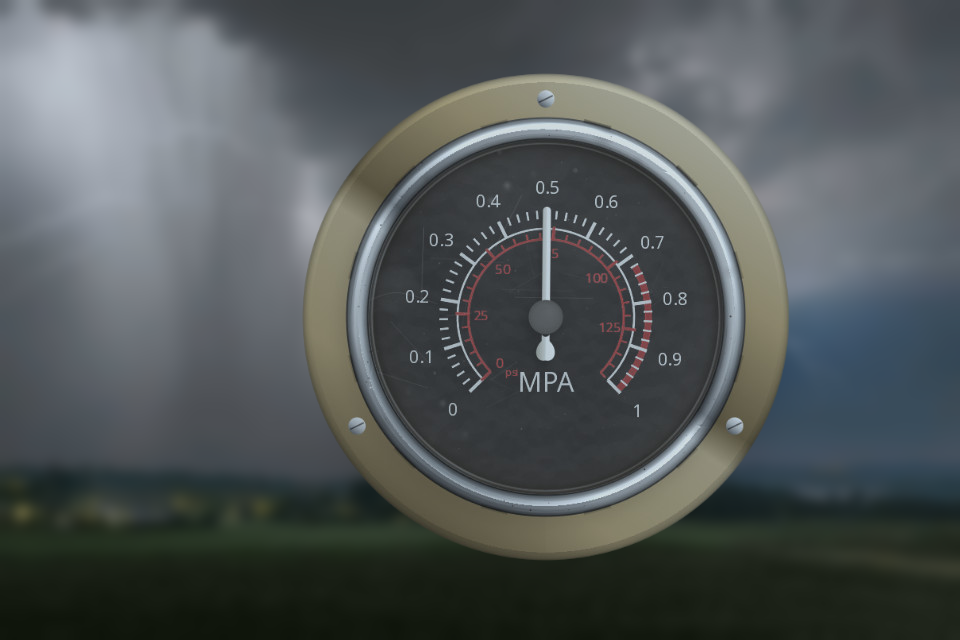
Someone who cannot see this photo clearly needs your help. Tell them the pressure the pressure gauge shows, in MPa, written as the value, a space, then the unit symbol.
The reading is 0.5 MPa
